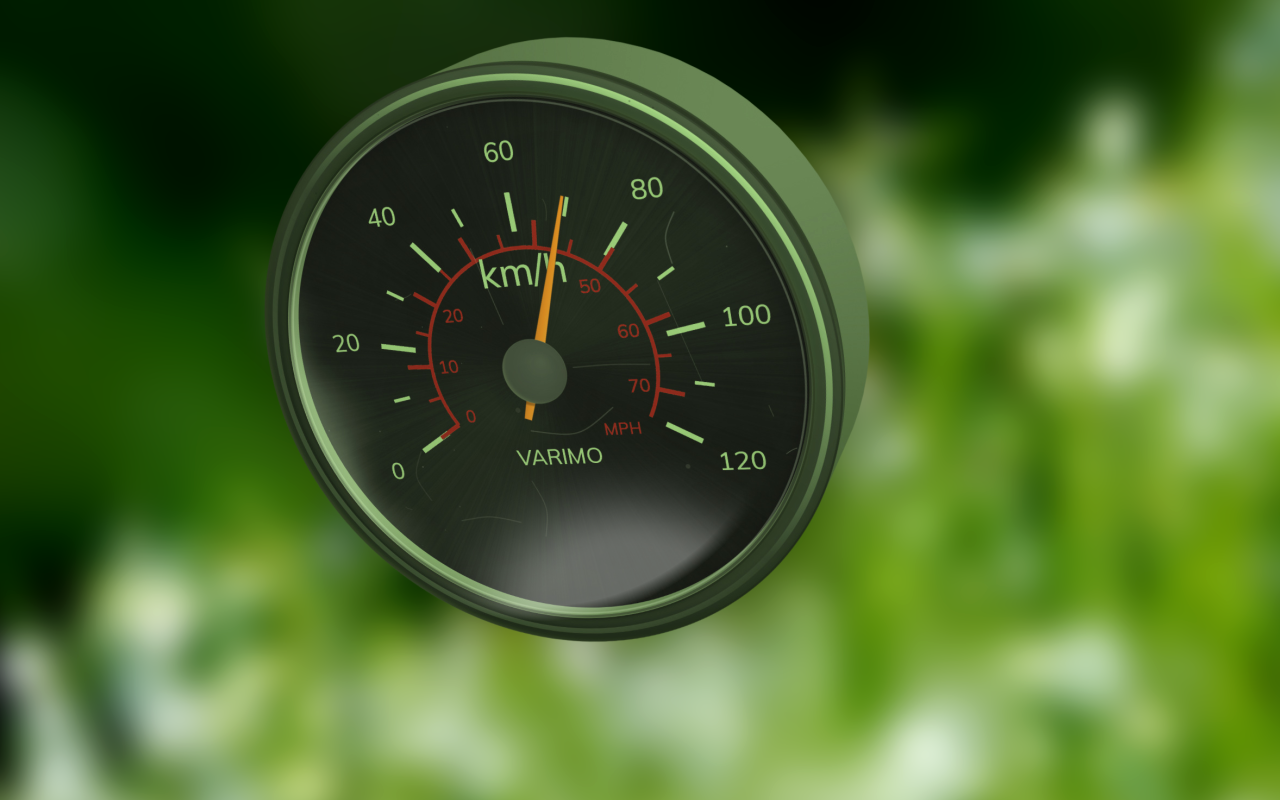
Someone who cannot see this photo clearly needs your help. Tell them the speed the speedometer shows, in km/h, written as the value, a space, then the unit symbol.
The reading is 70 km/h
